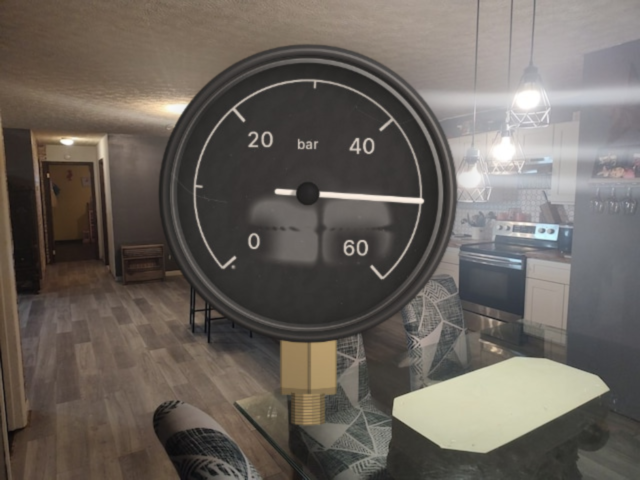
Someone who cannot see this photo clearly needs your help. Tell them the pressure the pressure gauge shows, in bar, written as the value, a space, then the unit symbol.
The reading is 50 bar
